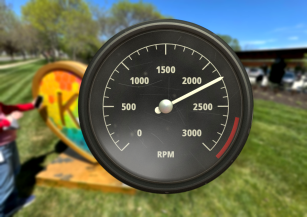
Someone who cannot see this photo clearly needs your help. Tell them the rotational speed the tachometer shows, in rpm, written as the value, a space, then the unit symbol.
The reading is 2200 rpm
